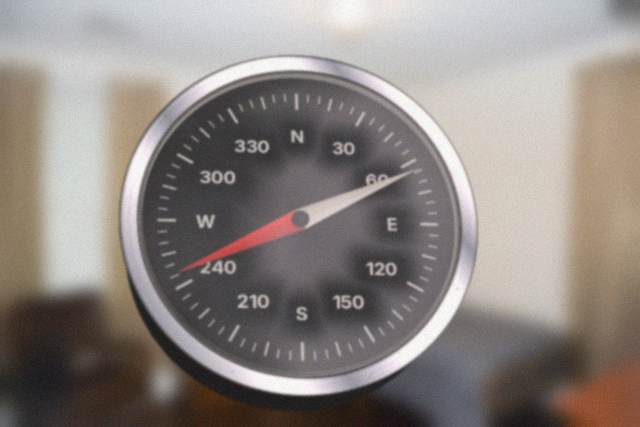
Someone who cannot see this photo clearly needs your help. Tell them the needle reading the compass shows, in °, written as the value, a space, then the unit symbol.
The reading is 245 °
